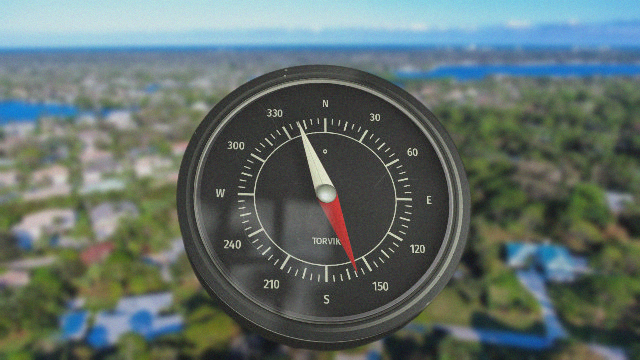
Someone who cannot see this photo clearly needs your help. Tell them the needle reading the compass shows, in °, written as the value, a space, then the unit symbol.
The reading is 160 °
